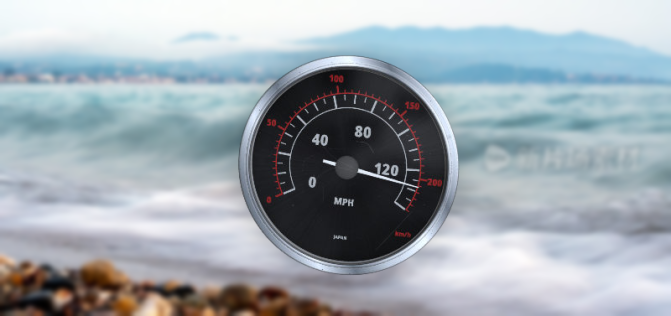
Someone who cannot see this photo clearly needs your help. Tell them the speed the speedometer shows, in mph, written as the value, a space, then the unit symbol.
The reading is 127.5 mph
